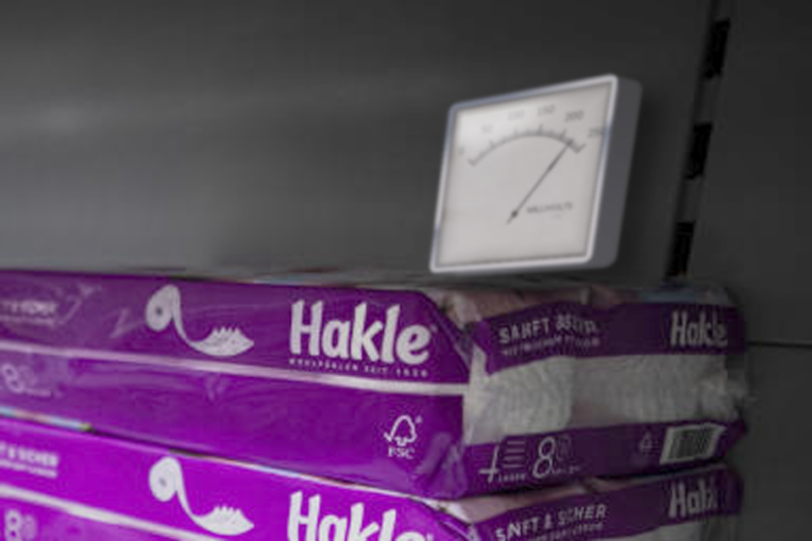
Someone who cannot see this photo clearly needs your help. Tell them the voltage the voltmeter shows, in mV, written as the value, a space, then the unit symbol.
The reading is 225 mV
